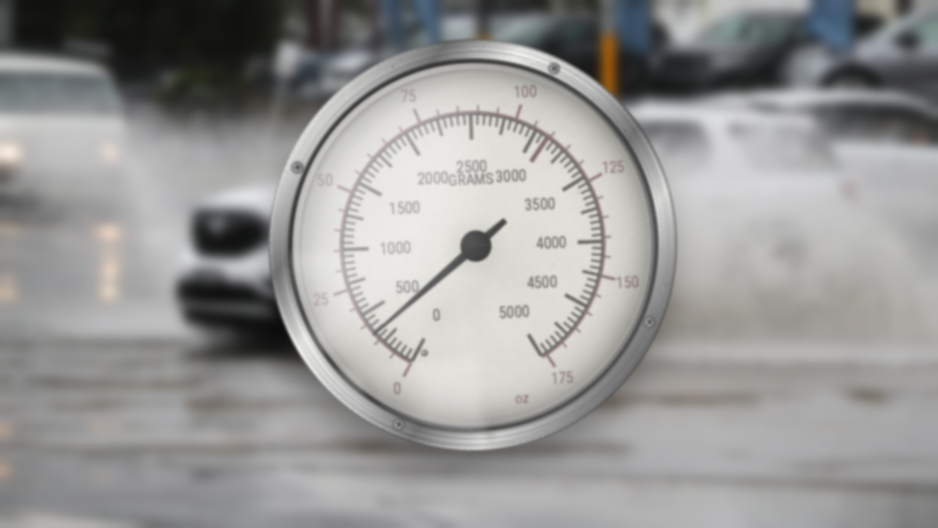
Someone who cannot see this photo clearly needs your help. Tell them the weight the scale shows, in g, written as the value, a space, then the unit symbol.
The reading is 350 g
